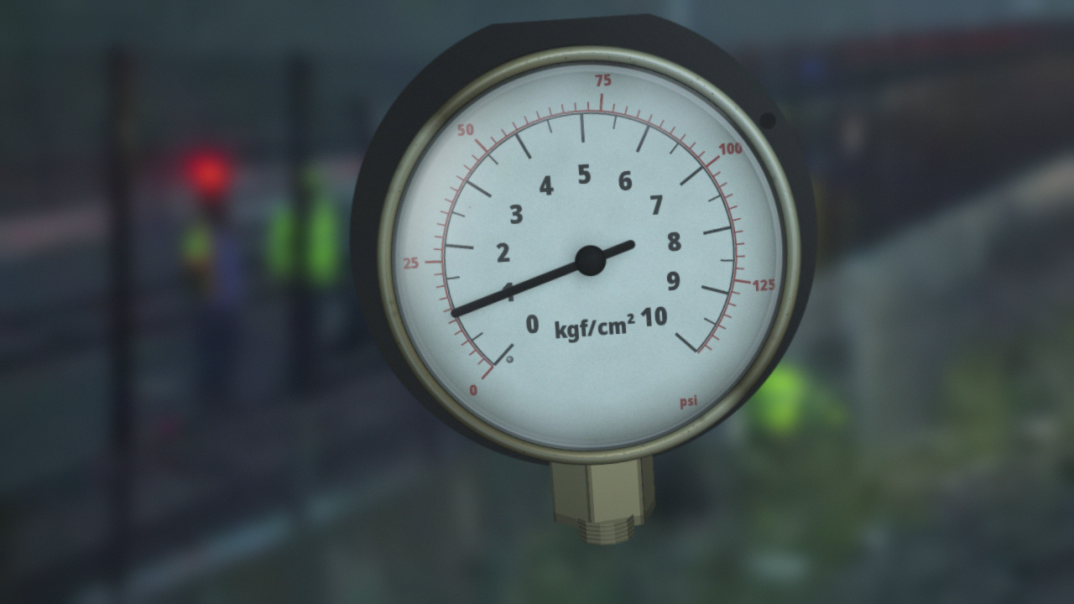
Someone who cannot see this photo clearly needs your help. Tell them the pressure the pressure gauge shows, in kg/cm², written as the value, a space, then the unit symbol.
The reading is 1 kg/cm²
